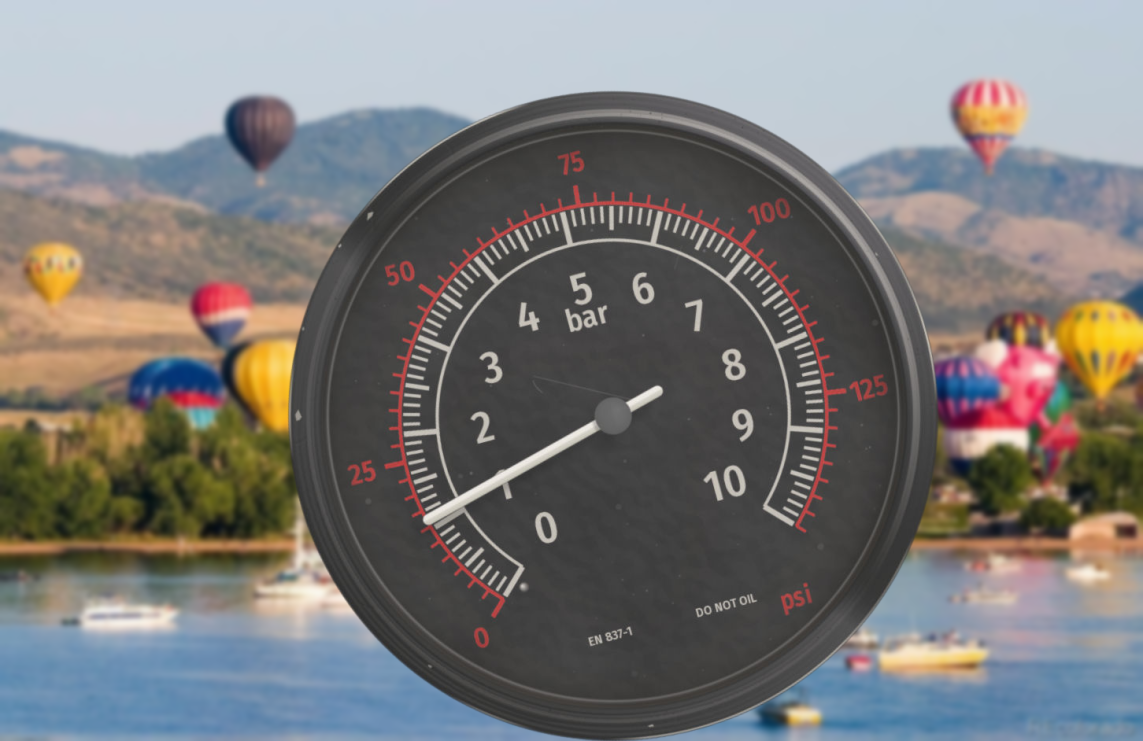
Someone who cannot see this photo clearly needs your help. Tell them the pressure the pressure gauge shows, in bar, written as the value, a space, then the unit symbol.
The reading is 1.1 bar
